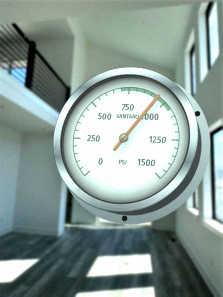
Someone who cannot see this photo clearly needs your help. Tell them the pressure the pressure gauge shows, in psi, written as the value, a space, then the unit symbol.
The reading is 950 psi
